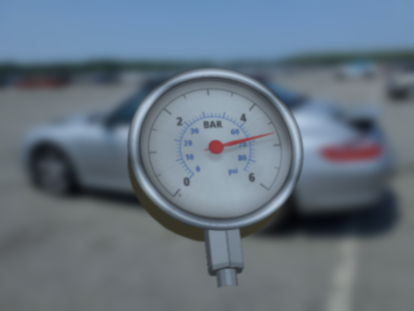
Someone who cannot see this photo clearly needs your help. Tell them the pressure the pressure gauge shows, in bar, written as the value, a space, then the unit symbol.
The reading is 4.75 bar
